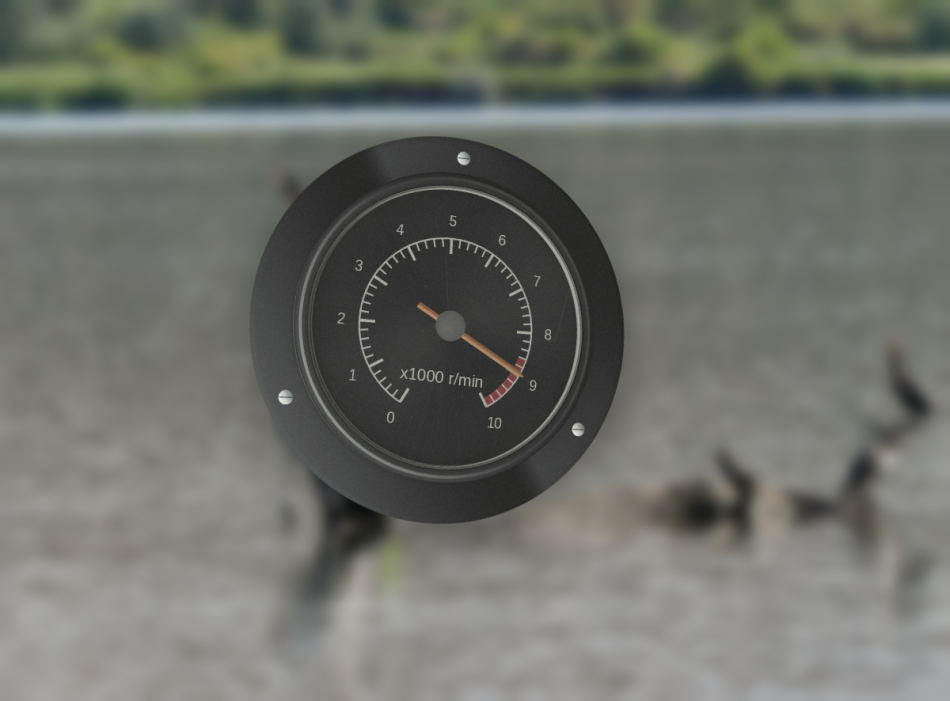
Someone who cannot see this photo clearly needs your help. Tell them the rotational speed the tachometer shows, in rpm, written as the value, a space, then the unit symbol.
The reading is 9000 rpm
